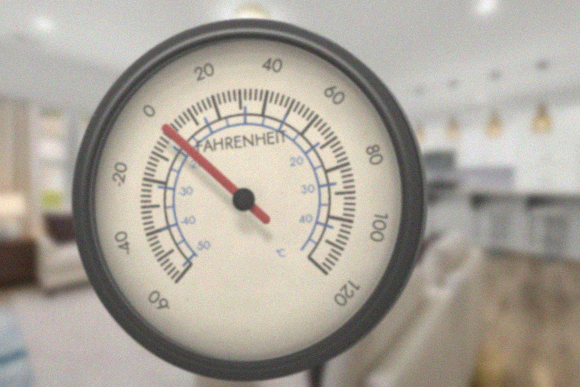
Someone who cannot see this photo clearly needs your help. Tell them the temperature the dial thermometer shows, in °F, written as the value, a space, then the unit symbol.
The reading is 0 °F
